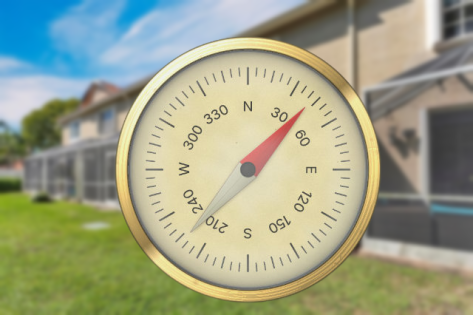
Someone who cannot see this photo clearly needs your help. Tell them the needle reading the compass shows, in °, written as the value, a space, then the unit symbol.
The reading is 42.5 °
